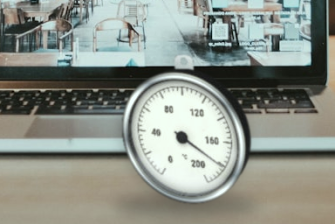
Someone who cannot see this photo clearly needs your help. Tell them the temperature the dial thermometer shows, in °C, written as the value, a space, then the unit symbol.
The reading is 180 °C
